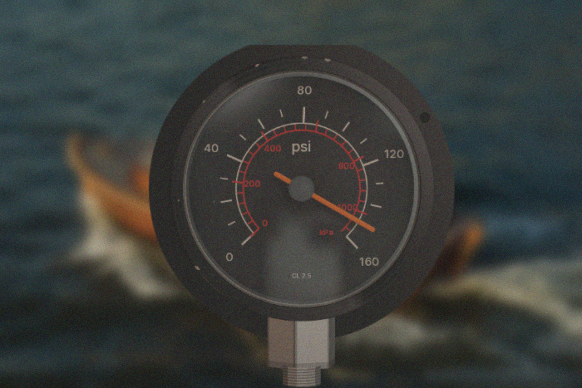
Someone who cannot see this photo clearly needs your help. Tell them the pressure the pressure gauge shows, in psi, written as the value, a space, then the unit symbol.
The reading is 150 psi
